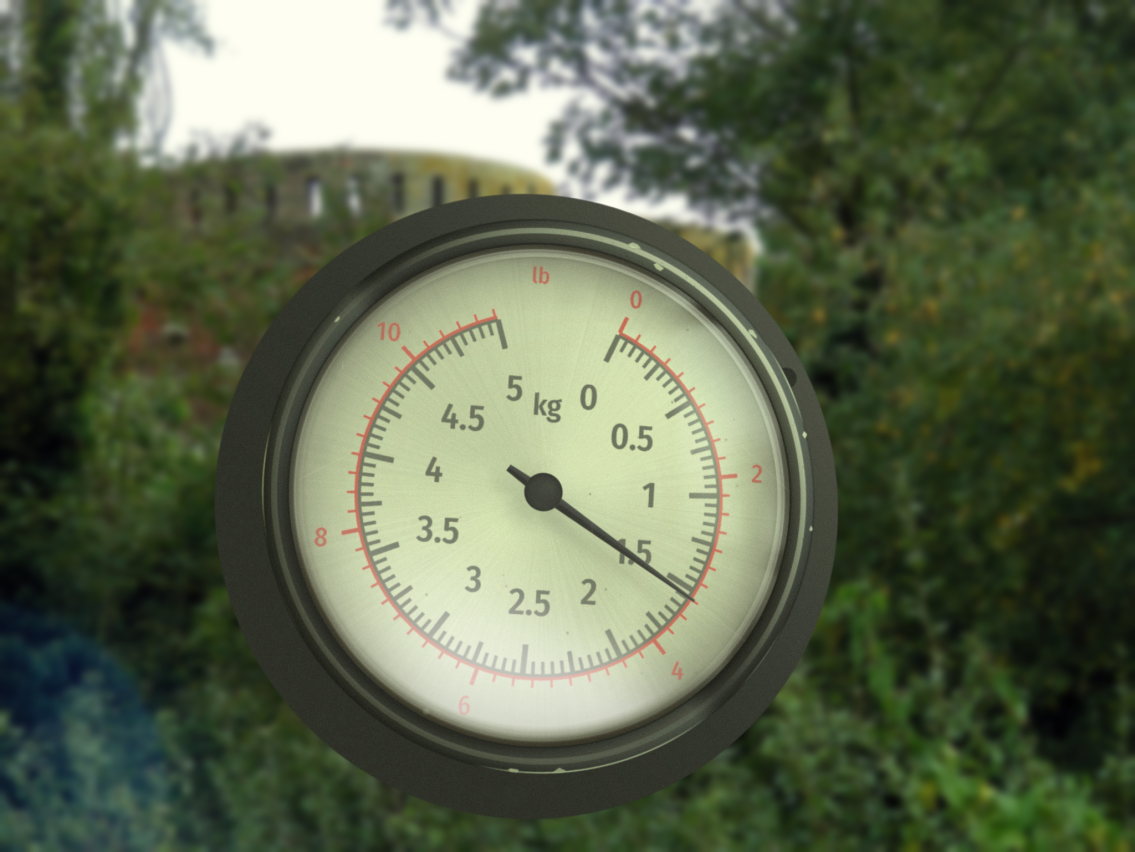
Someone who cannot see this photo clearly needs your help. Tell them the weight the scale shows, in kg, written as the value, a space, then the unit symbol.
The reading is 1.55 kg
